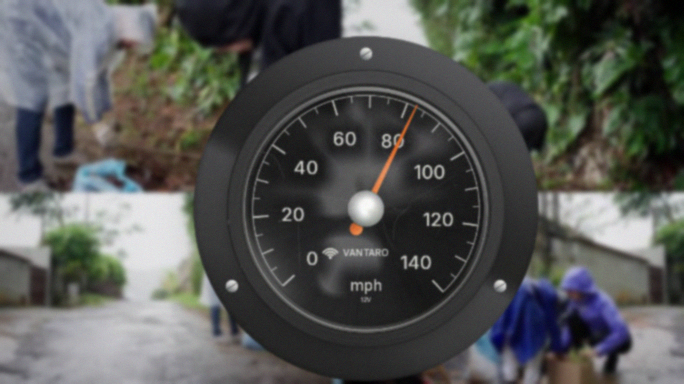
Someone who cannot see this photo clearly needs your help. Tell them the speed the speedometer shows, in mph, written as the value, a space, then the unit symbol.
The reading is 82.5 mph
